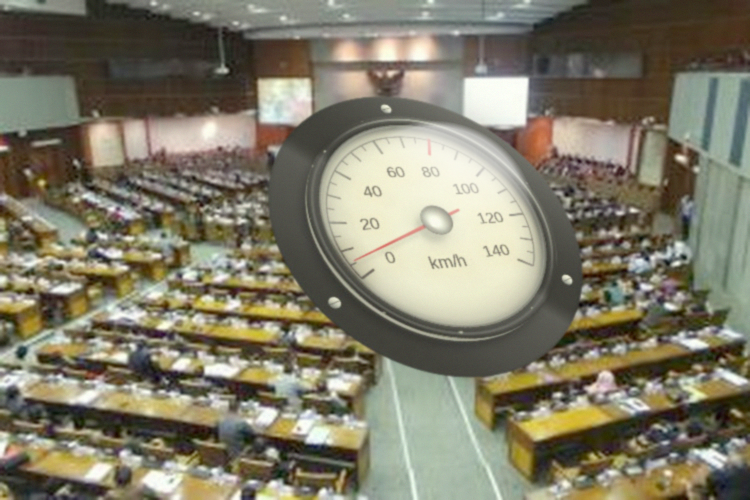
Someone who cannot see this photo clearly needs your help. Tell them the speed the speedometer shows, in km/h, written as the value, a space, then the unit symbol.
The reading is 5 km/h
